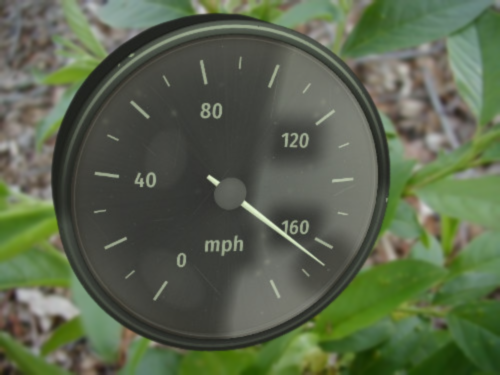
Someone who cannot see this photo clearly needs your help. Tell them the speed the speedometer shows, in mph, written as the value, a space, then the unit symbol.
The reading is 165 mph
